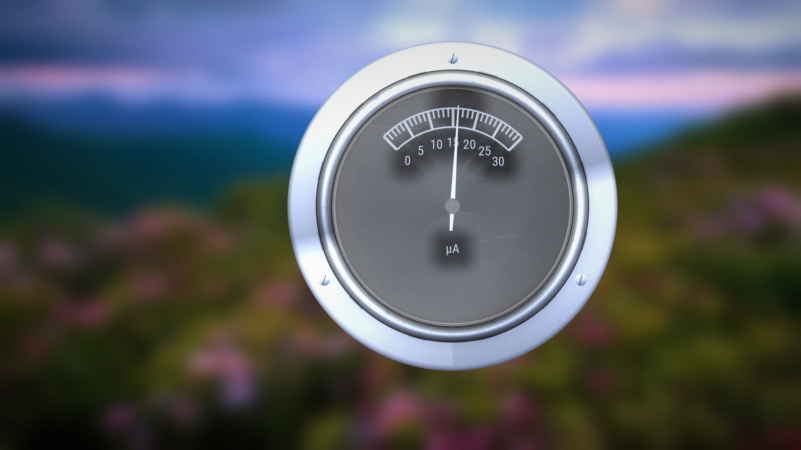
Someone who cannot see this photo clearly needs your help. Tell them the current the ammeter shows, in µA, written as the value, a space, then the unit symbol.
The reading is 16 µA
